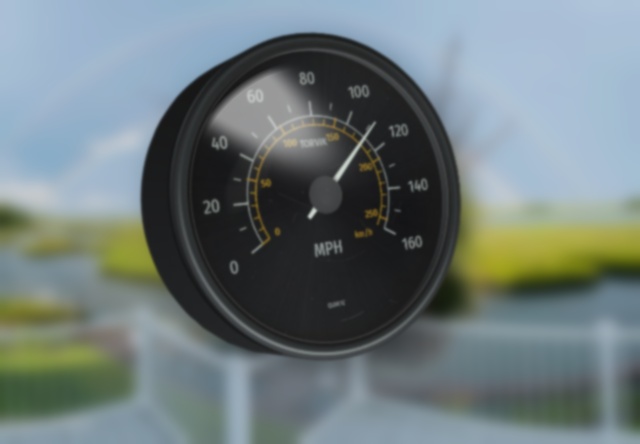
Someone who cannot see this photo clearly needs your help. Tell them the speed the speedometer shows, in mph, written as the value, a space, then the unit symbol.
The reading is 110 mph
